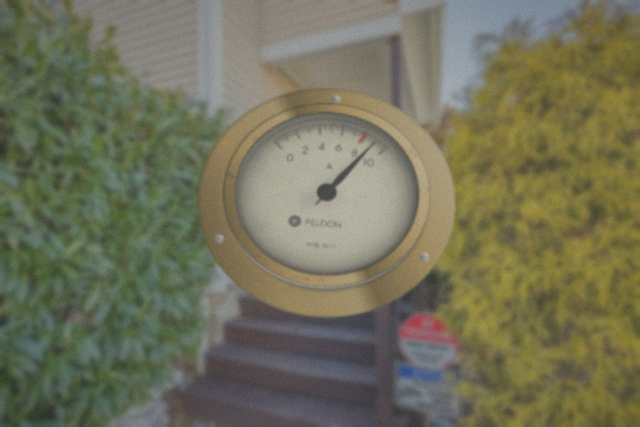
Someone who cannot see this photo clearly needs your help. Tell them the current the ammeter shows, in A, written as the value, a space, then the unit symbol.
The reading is 9 A
